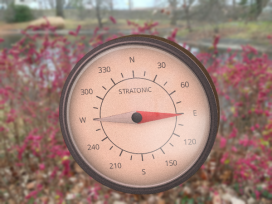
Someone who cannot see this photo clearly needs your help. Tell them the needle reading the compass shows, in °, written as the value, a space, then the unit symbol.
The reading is 90 °
